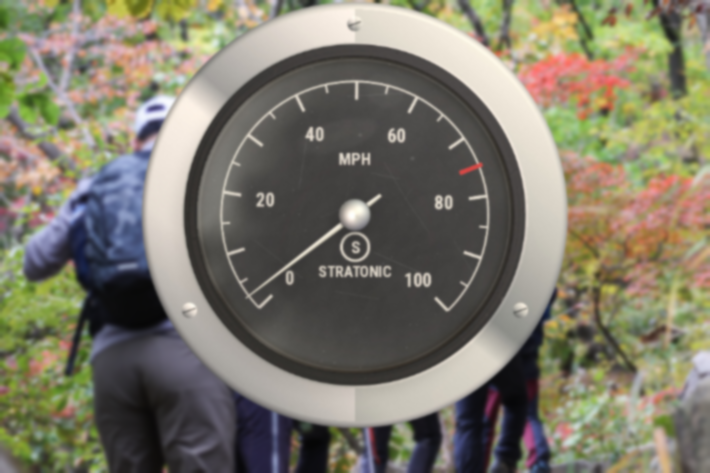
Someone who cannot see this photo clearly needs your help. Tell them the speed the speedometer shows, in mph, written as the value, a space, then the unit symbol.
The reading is 2.5 mph
